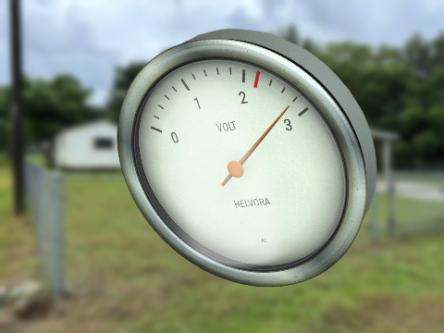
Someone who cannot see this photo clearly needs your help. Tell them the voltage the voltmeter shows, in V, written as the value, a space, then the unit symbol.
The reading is 2.8 V
